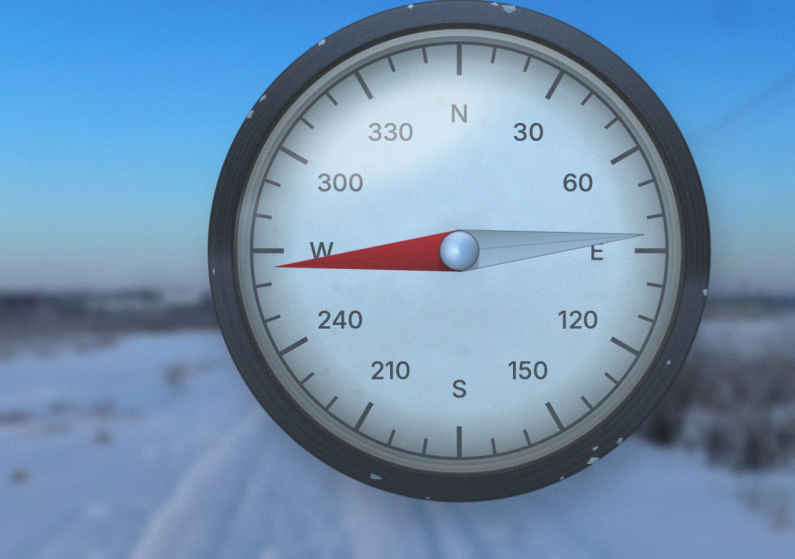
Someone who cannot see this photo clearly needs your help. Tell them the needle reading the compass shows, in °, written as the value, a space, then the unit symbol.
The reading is 265 °
